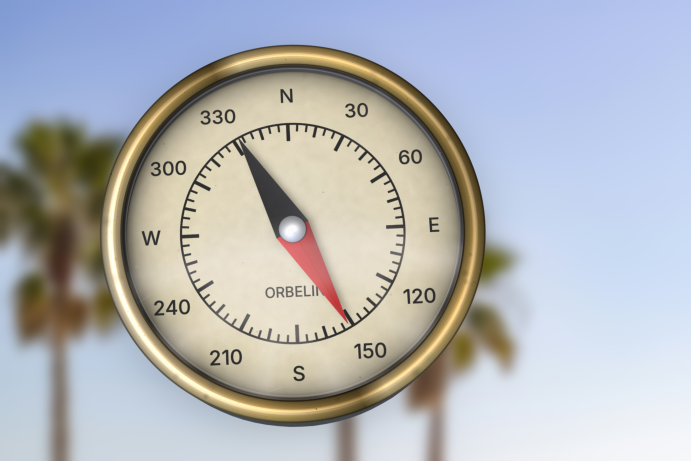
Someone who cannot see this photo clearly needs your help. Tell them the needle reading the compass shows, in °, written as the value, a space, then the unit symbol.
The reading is 152.5 °
